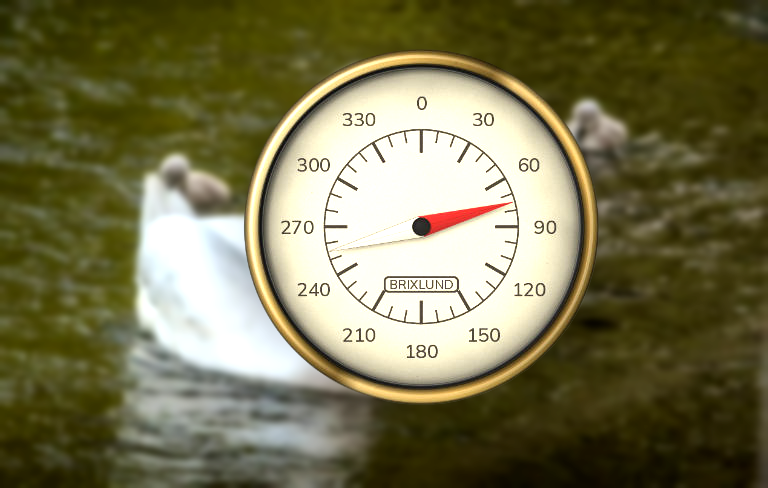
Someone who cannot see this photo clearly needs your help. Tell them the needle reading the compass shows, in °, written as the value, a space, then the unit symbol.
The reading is 75 °
